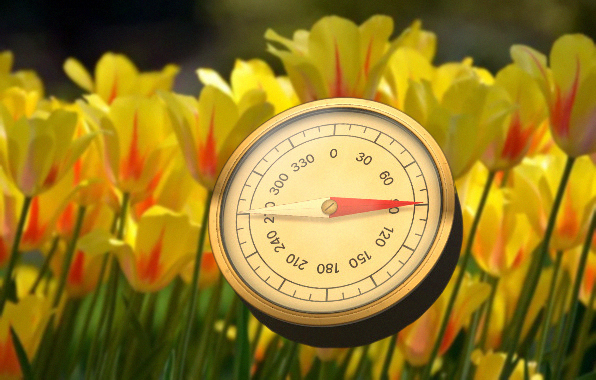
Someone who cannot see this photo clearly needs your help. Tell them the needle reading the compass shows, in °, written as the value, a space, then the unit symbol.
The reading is 90 °
